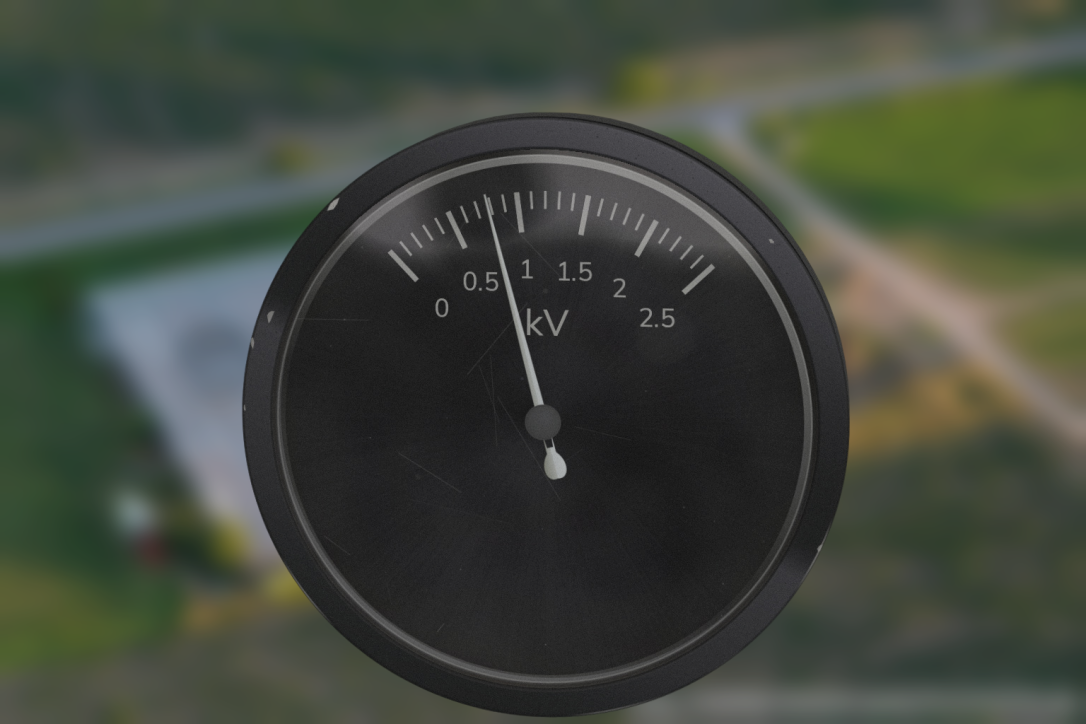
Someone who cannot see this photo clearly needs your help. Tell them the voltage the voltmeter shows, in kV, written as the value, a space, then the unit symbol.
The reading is 0.8 kV
